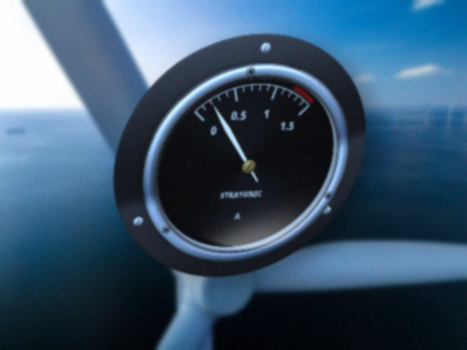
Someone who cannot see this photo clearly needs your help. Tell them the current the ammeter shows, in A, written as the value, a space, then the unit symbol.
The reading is 0.2 A
